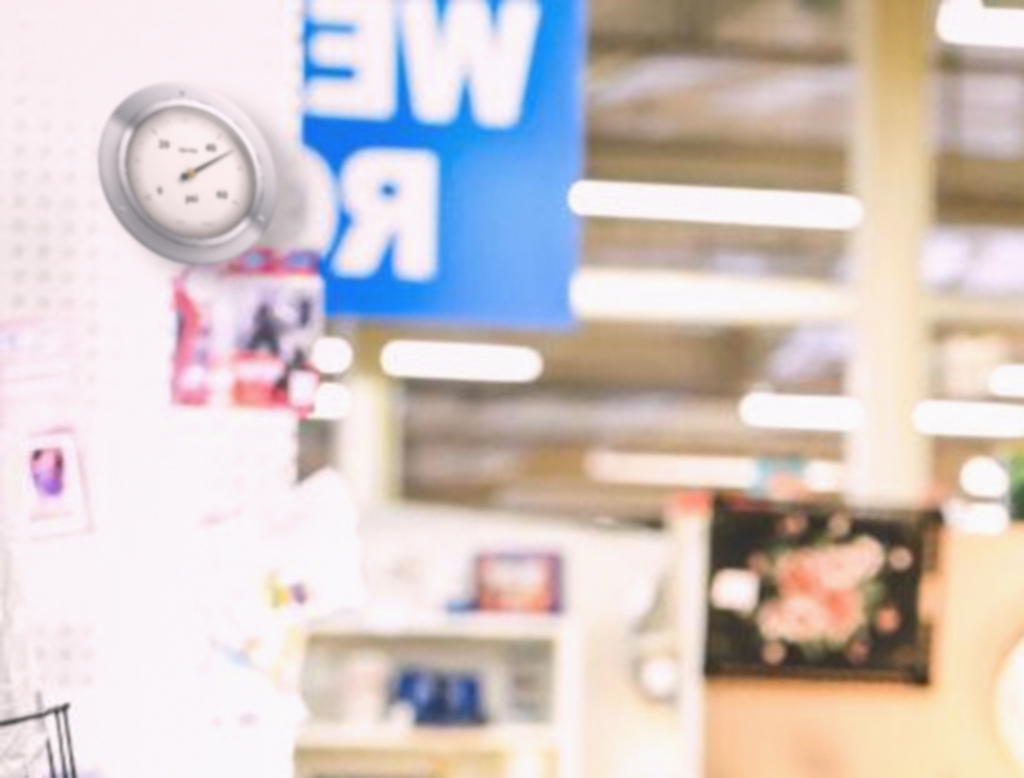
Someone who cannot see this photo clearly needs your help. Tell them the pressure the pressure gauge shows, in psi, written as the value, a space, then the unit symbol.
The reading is 45 psi
